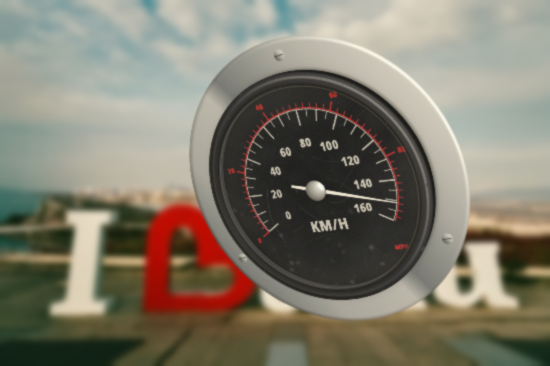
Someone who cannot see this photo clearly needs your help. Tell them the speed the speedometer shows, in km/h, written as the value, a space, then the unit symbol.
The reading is 150 km/h
